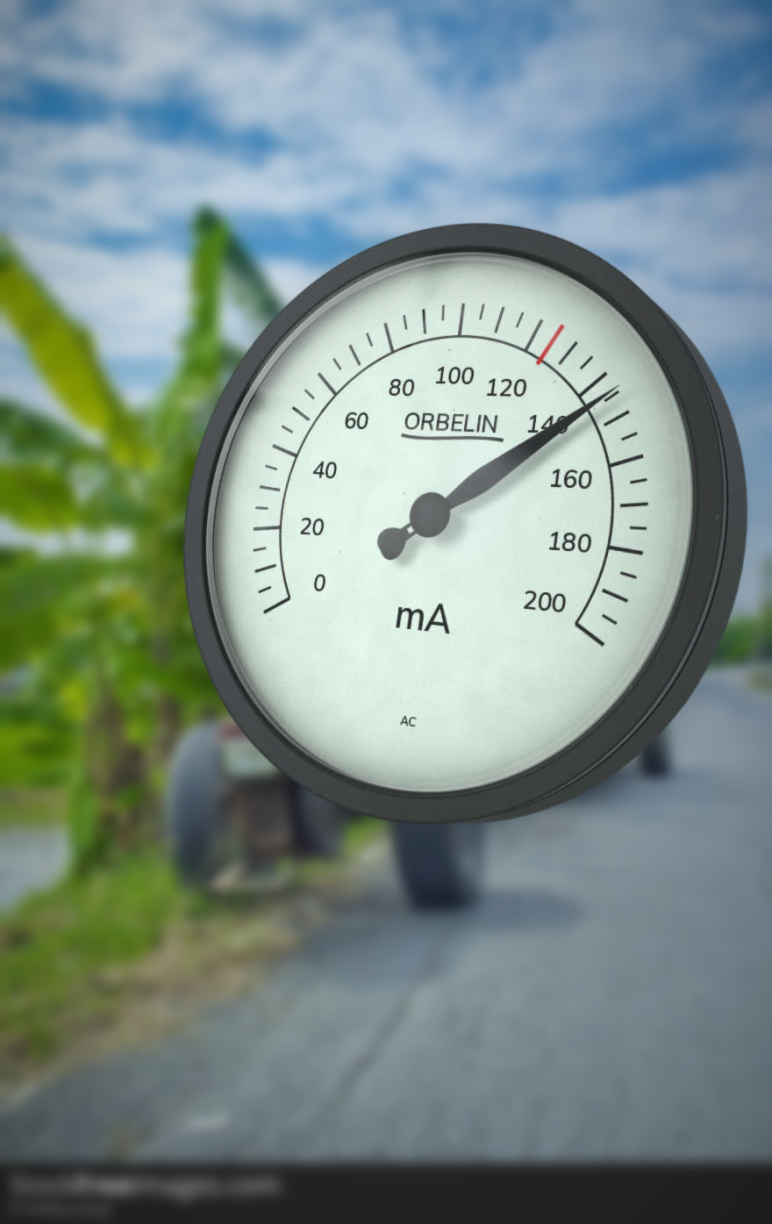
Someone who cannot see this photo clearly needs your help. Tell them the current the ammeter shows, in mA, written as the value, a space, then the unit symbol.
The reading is 145 mA
